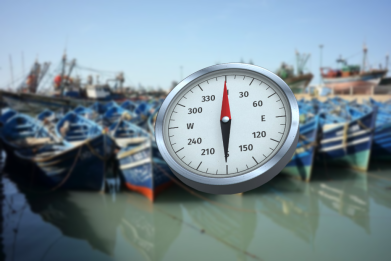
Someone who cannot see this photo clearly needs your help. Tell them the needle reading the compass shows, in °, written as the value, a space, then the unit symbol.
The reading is 0 °
